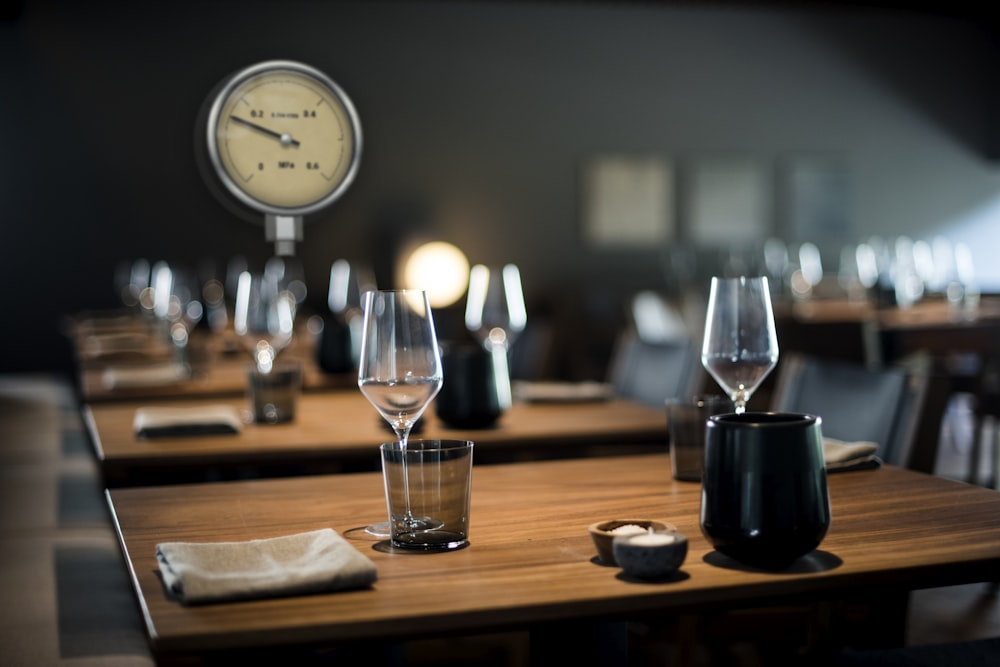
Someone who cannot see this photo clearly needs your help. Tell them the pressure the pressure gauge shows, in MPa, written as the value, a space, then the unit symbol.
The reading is 0.15 MPa
